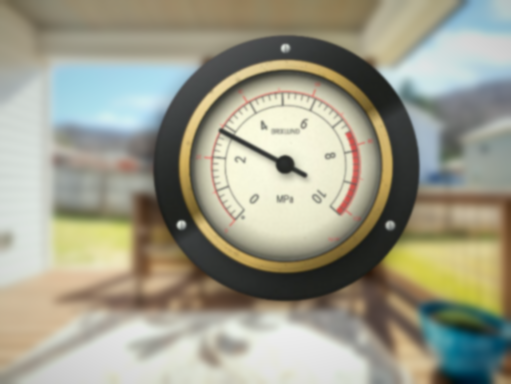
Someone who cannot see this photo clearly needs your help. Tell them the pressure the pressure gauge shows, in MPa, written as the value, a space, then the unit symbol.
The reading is 2.8 MPa
